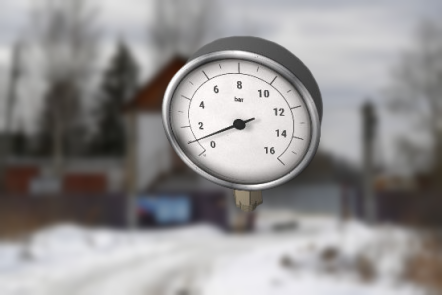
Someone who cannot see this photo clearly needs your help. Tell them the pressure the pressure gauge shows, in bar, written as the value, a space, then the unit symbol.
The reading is 1 bar
